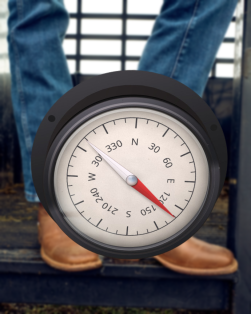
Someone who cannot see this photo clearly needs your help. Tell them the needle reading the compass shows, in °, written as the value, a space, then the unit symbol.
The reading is 130 °
